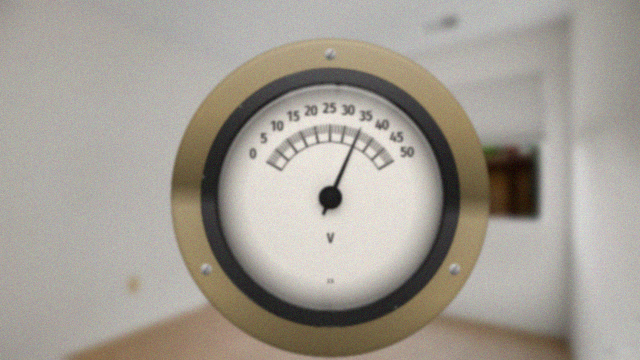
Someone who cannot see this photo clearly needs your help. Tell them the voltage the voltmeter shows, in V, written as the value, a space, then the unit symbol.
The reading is 35 V
